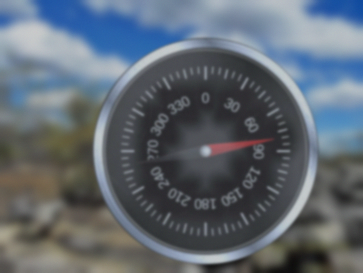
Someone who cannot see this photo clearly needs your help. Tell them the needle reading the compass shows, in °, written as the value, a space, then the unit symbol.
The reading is 80 °
